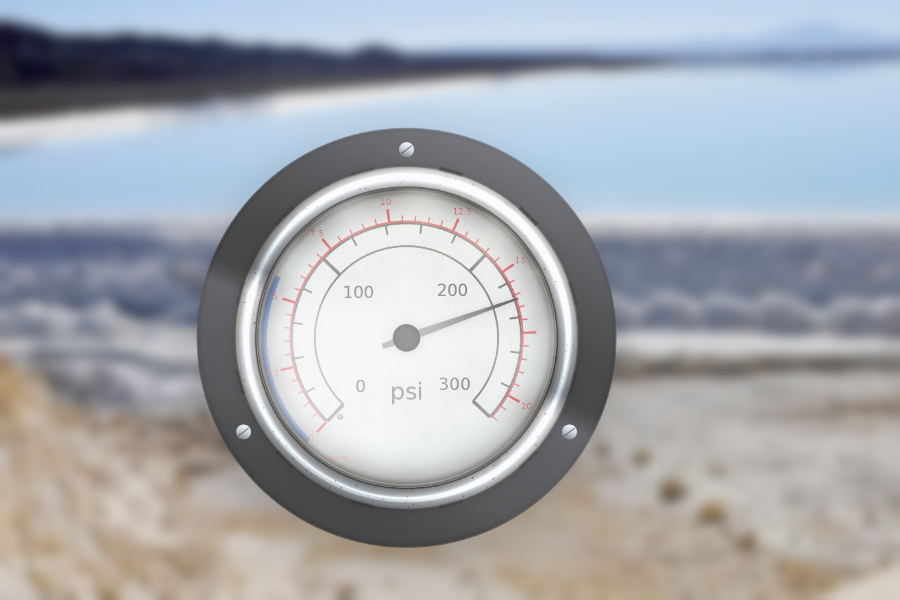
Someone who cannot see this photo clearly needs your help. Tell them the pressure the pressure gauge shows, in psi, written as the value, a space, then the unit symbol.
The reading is 230 psi
